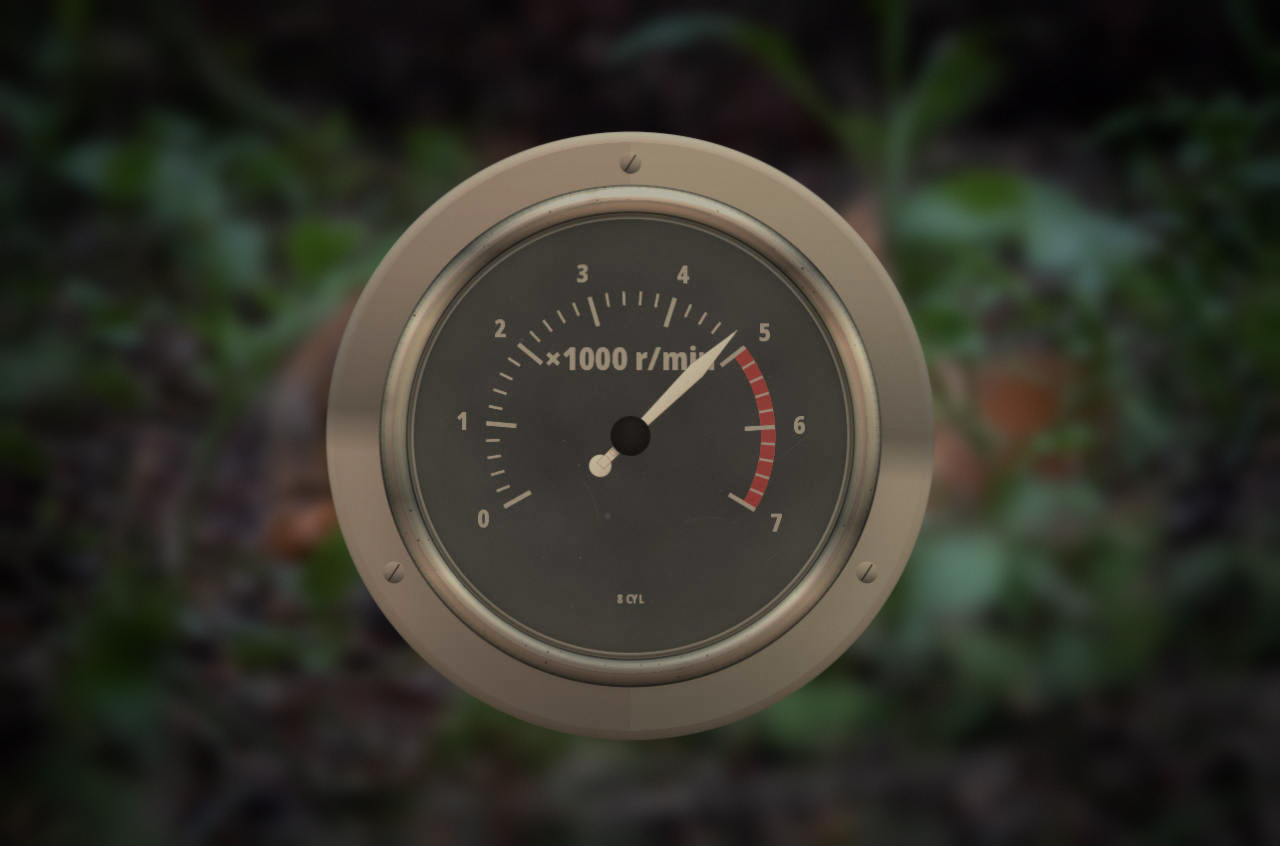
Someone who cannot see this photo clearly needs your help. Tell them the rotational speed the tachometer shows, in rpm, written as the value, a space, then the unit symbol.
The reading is 4800 rpm
